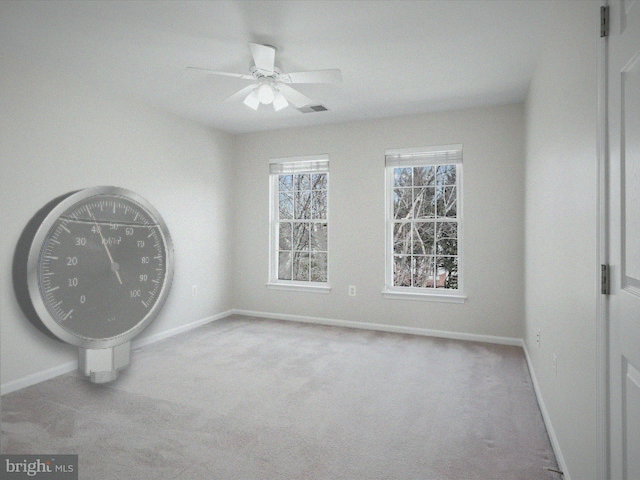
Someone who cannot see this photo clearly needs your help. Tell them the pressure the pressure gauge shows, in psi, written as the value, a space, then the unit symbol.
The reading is 40 psi
